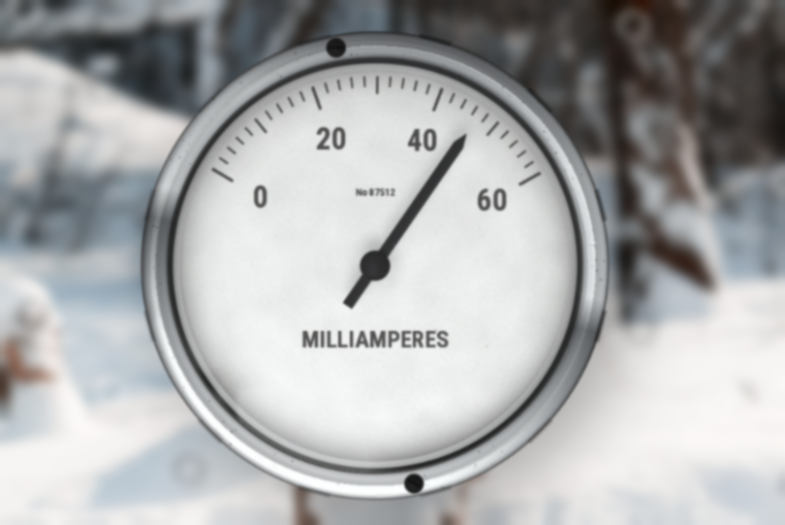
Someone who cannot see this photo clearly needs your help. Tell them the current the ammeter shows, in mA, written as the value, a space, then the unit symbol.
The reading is 47 mA
